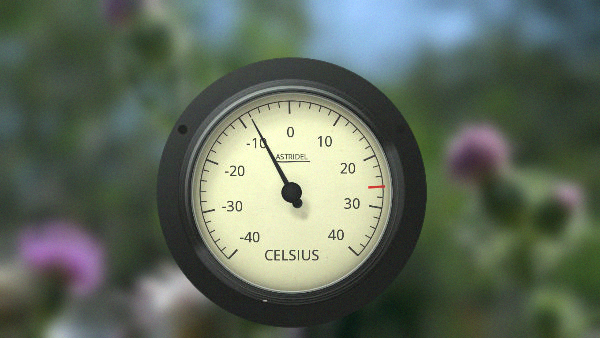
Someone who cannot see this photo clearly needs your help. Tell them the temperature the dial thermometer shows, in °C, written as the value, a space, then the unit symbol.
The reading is -8 °C
